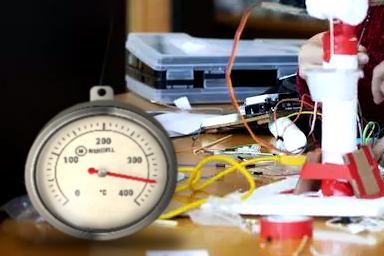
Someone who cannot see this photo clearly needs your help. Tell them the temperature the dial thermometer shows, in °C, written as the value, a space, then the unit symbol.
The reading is 350 °C
